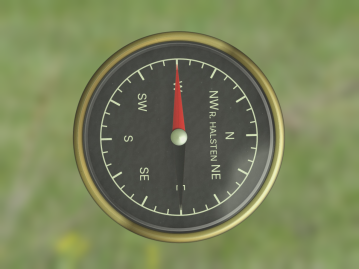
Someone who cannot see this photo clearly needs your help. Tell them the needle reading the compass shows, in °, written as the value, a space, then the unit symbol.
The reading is 270 °
